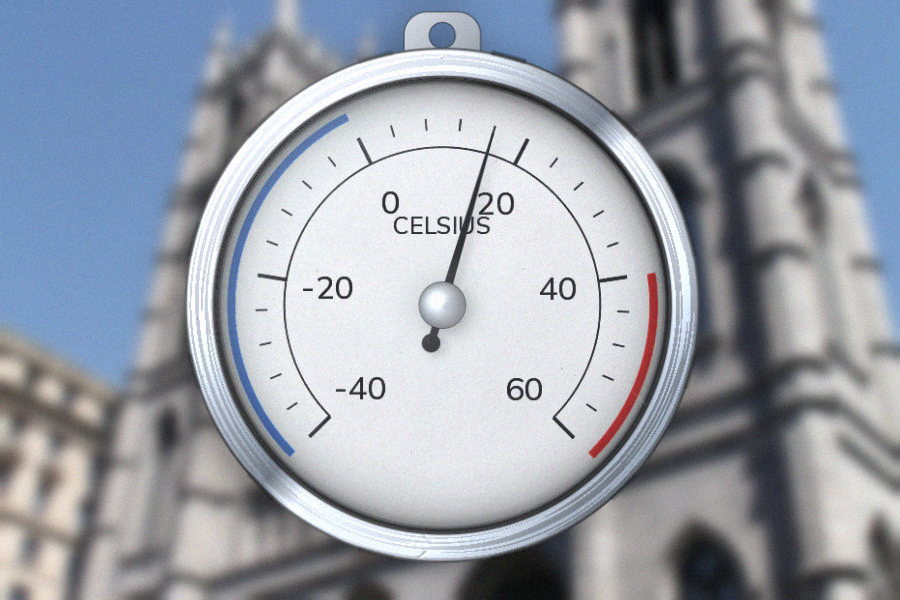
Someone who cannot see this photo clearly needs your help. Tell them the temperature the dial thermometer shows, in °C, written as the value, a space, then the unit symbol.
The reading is 16 °C
